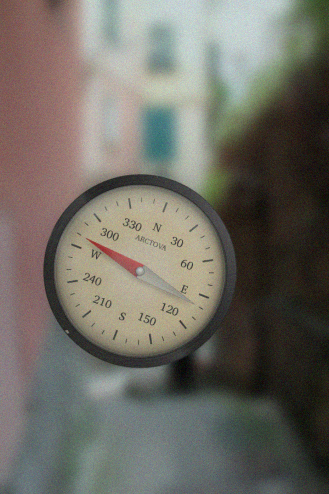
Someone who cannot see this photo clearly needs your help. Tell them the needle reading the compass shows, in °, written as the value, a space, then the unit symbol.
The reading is 280 °
